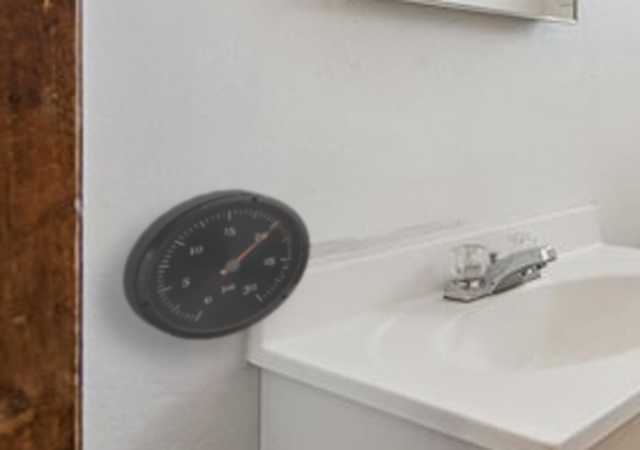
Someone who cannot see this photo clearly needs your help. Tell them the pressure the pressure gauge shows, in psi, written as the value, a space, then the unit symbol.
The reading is 20 psi
